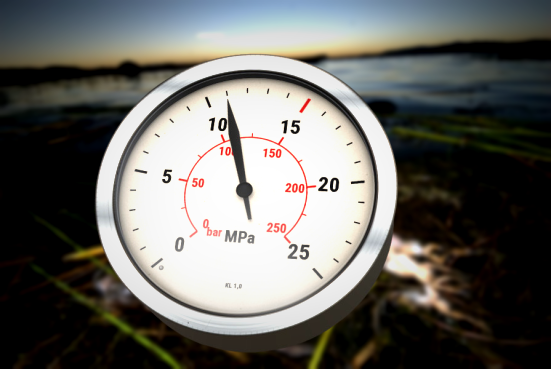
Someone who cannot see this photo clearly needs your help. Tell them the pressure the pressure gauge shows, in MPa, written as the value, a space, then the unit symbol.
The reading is 11 MPa
